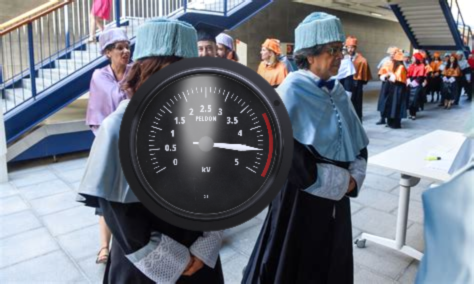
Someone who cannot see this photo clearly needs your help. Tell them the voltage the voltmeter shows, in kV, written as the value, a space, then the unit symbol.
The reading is 4.5 kV
